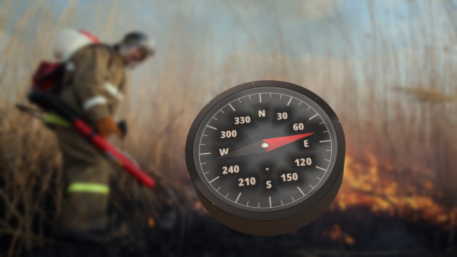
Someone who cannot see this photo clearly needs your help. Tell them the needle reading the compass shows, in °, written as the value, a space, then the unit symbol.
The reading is 80 °
